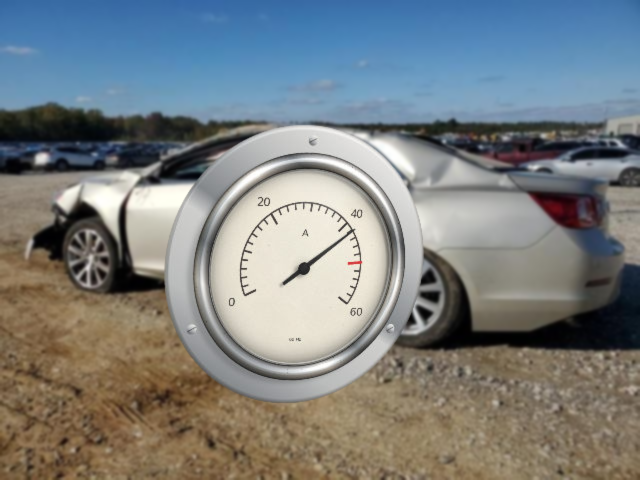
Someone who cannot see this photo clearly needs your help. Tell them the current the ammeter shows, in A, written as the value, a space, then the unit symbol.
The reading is 42 A
